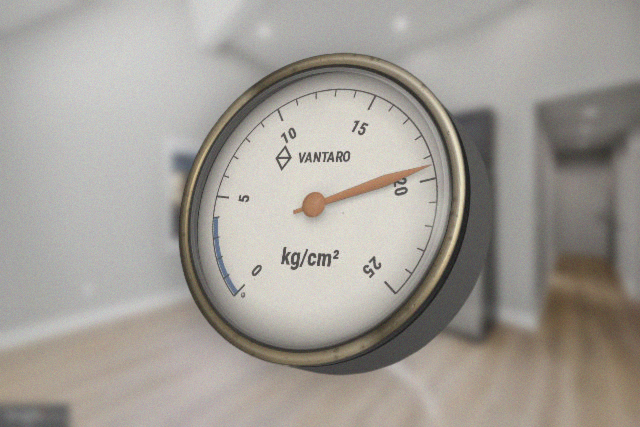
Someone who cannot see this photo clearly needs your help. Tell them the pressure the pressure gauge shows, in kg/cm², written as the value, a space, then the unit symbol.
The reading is 19.5 kg/cm²
